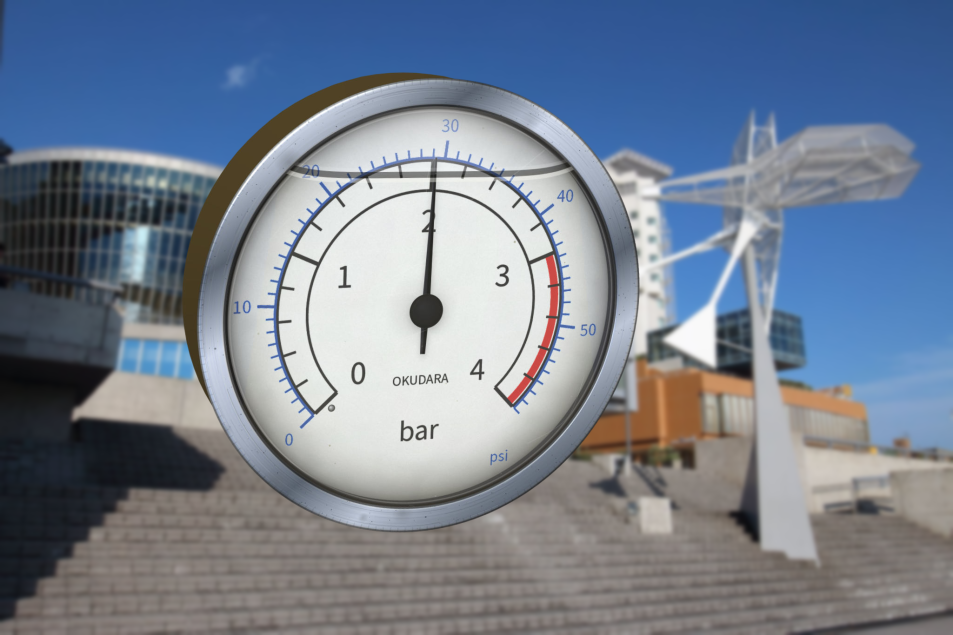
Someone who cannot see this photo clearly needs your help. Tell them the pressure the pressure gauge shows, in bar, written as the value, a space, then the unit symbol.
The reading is 2 bar
